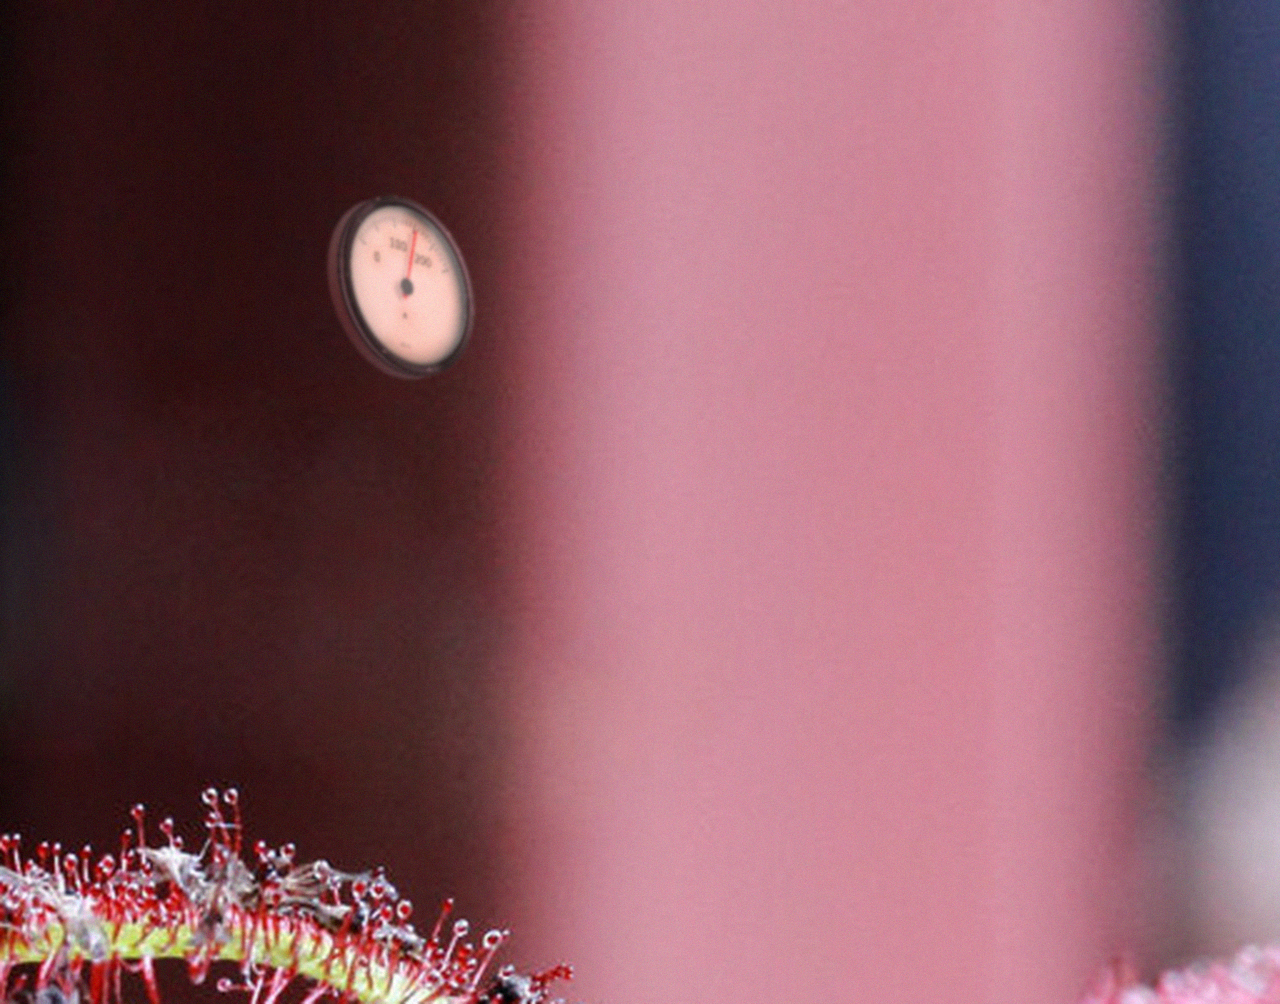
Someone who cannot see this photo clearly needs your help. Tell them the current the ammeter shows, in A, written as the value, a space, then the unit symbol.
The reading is 150 A
